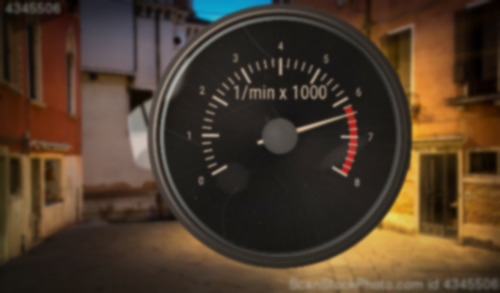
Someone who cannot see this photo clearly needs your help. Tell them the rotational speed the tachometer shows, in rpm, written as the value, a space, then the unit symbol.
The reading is 6400 rpm
